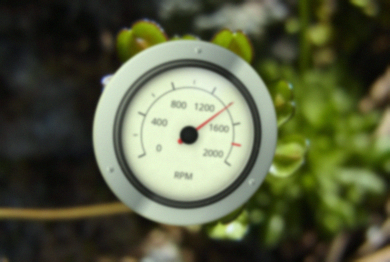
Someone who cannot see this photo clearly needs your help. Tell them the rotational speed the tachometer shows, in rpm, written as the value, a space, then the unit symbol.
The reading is 1400 rpm
